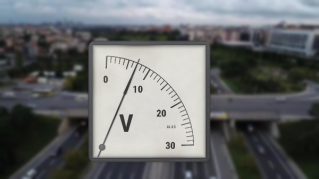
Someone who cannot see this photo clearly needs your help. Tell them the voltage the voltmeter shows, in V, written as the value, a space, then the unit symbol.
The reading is 7 V
